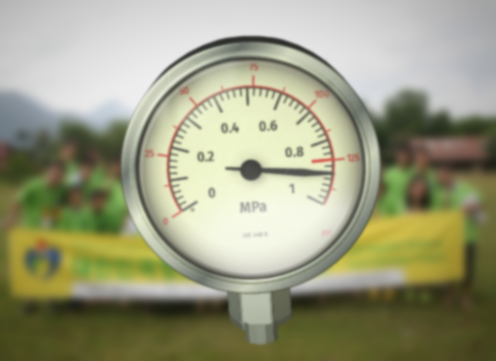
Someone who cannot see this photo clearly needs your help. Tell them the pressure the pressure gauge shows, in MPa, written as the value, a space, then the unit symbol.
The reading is 0.9 MPa
